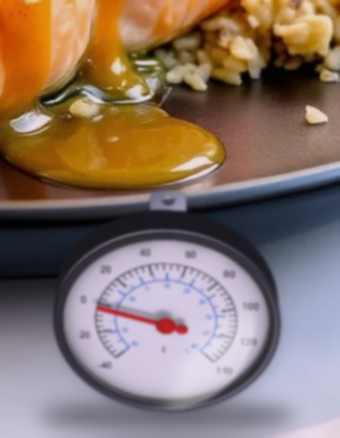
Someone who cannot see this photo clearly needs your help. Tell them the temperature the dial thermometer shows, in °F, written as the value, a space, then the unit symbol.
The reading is 0 °F
